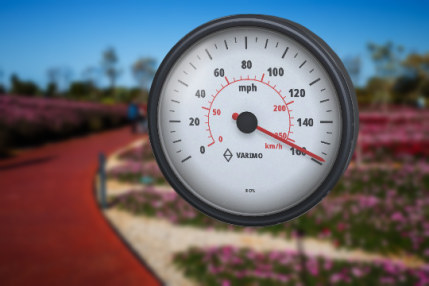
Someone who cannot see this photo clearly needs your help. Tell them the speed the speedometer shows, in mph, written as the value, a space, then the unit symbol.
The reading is 157.5 mph
